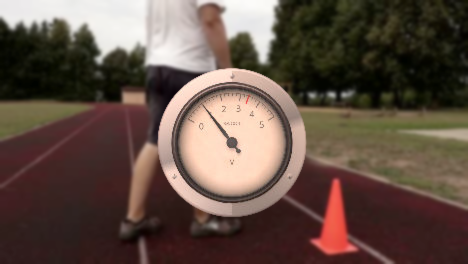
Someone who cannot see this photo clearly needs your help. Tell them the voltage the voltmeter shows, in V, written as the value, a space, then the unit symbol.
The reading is 1 V
